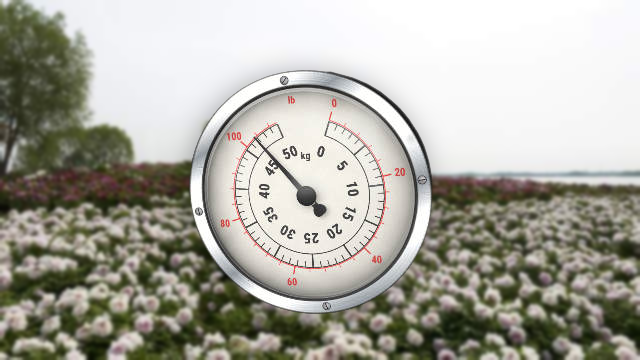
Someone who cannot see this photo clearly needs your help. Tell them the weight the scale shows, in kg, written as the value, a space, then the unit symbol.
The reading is 47 kg
